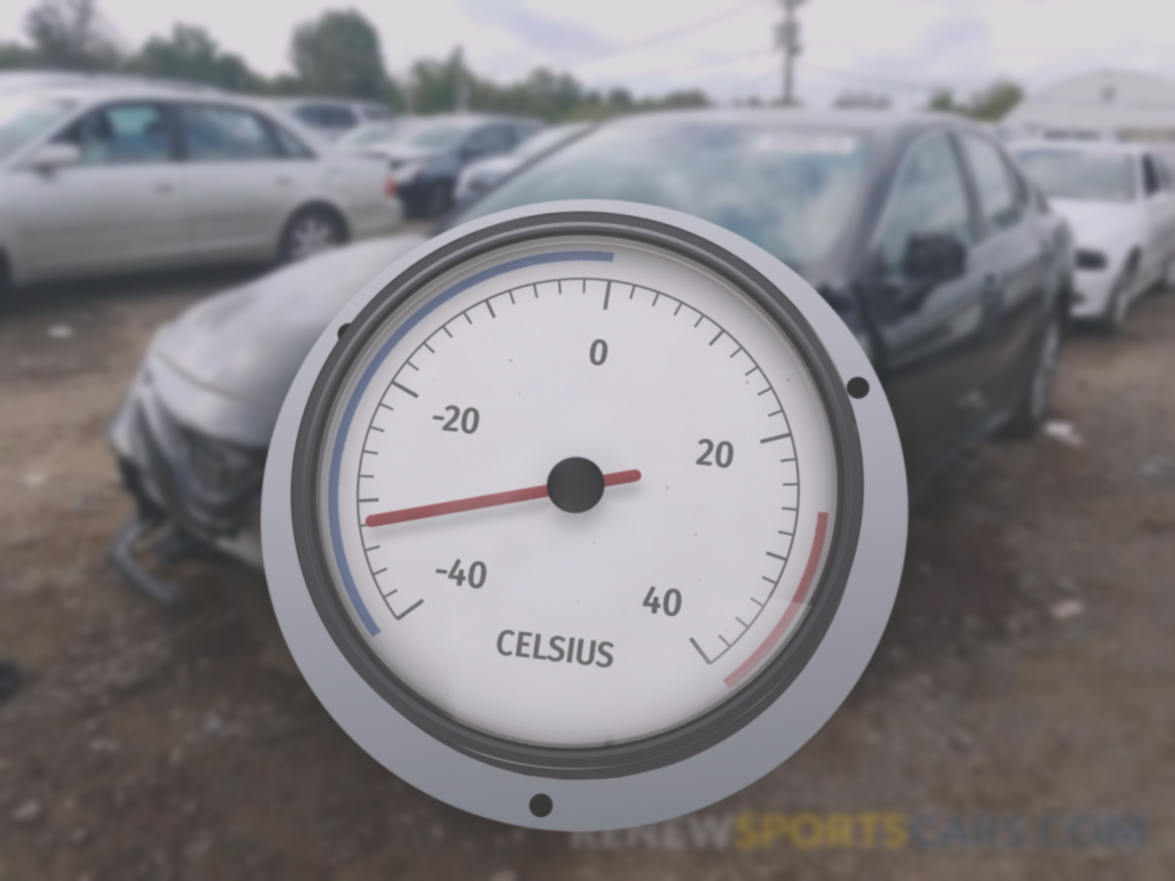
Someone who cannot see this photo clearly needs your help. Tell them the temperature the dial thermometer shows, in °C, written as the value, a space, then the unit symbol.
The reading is -32 °C
